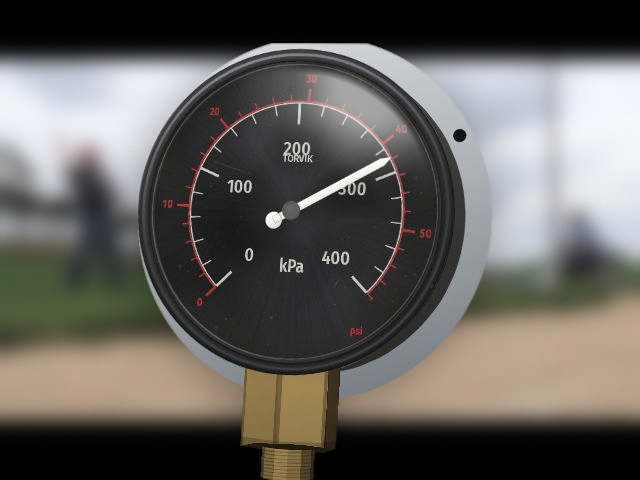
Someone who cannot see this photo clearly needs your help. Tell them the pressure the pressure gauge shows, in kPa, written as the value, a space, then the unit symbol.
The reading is 290 kPa
